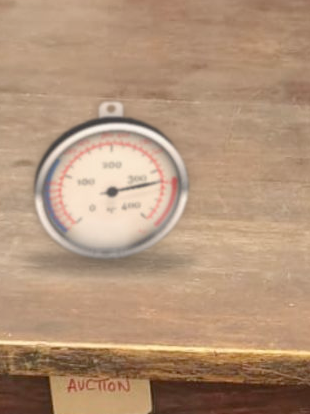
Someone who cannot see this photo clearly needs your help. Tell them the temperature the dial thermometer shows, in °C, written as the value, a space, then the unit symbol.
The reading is 320 °C
